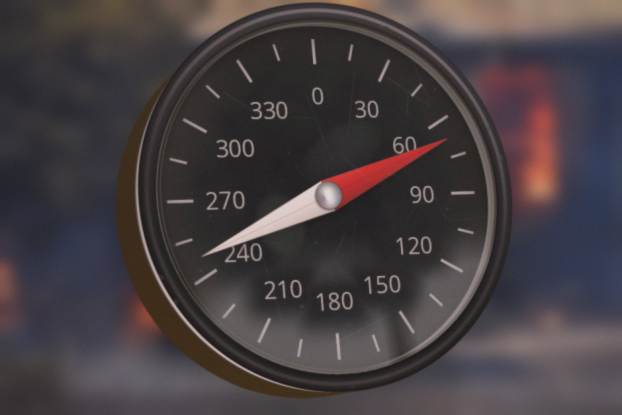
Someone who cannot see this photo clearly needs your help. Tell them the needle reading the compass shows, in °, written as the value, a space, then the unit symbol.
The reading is 67.5 °
